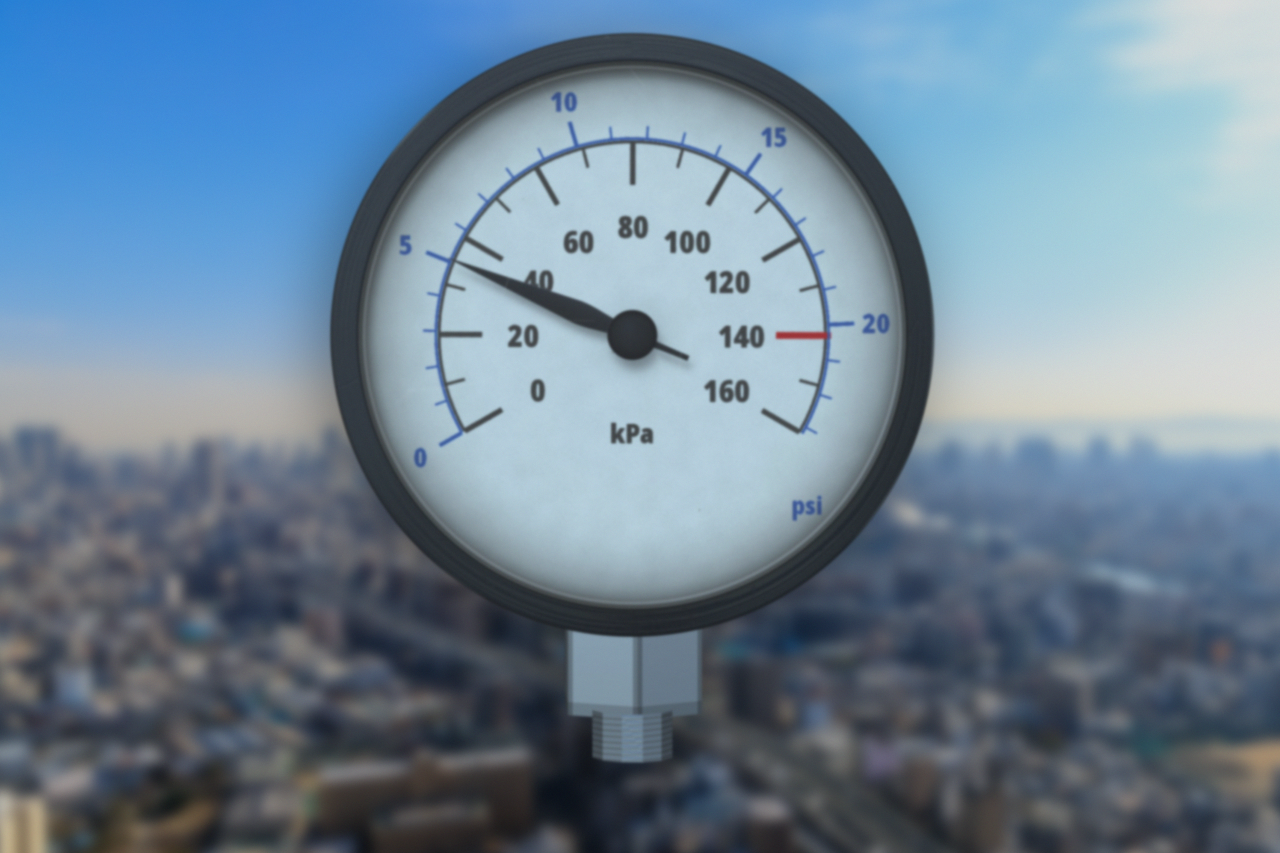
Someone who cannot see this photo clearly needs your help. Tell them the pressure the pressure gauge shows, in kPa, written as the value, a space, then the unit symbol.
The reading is 35 kPa
